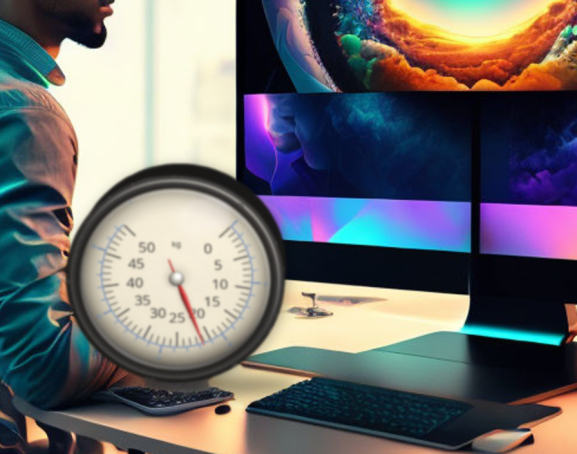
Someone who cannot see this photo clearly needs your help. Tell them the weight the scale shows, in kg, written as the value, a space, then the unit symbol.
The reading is 21 kg
